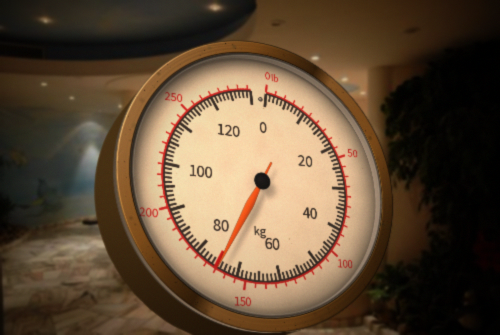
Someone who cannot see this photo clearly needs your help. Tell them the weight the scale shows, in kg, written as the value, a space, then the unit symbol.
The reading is 75 kg
